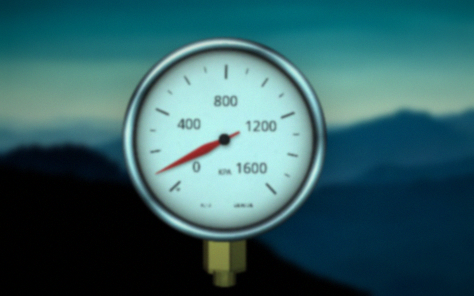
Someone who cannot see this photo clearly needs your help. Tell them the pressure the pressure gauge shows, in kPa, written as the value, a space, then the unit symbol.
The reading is 100 kPa
